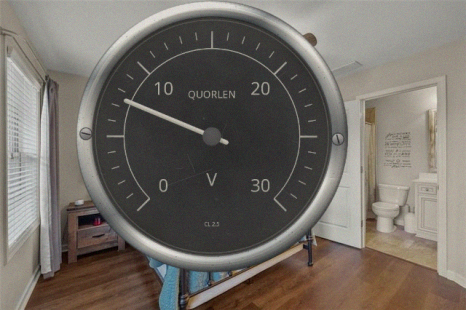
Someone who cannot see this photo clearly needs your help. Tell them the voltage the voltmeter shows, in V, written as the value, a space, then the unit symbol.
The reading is 7.5 V
